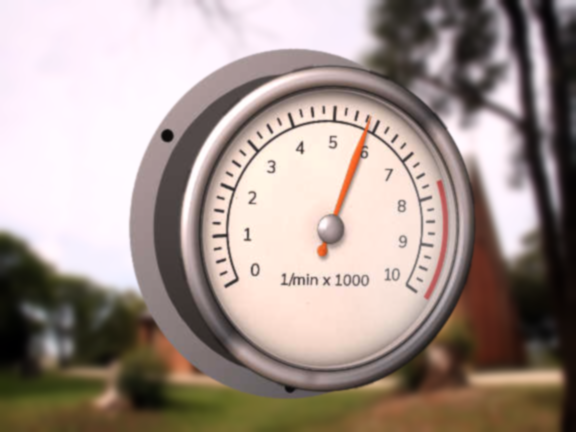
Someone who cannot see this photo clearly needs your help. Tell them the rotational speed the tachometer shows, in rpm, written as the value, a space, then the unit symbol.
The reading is 5750 rpm
